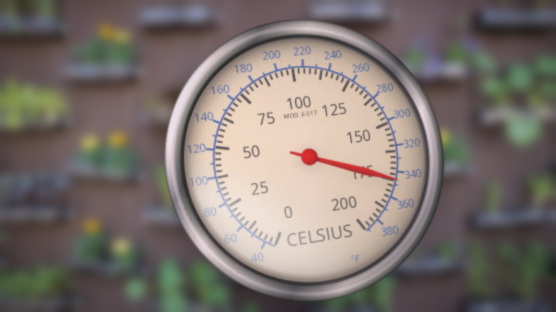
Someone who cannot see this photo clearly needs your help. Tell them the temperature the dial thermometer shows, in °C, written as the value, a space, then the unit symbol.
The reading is 175 °C
